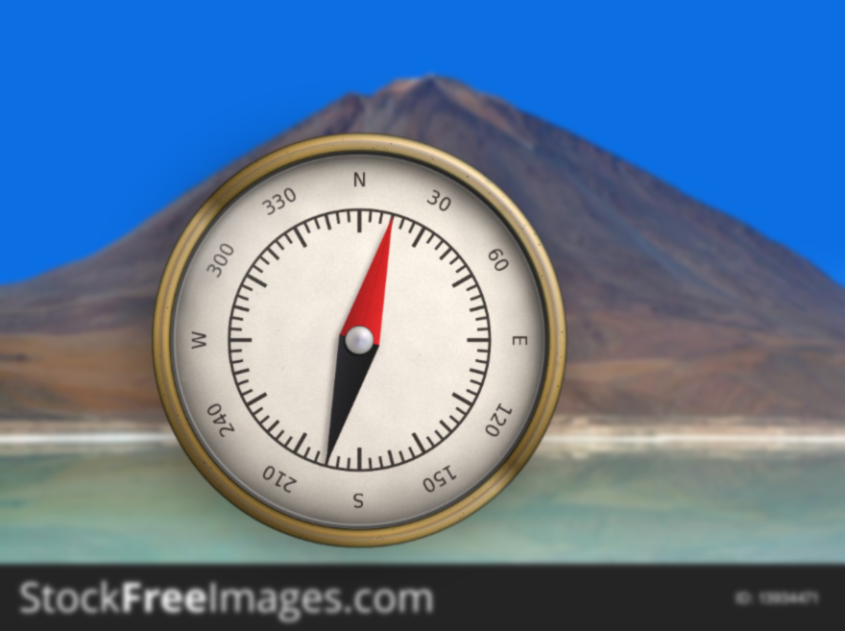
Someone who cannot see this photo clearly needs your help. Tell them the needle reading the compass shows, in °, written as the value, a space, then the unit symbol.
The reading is 15 °
